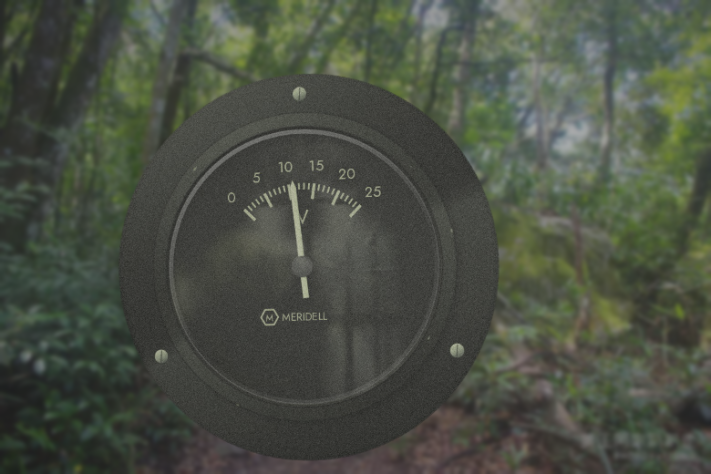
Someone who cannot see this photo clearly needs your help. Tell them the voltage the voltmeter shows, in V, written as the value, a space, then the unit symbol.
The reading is 11 V
